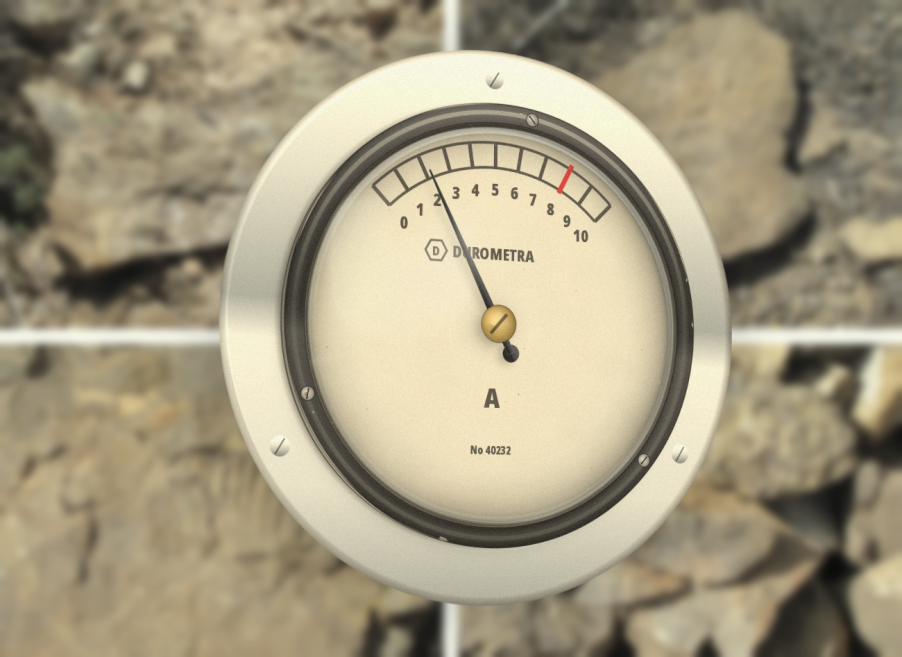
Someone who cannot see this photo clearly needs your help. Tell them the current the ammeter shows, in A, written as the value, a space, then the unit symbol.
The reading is 2 A
